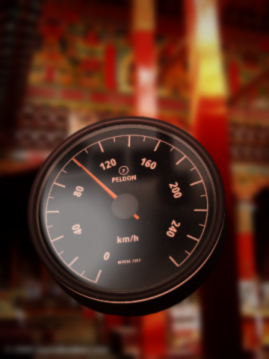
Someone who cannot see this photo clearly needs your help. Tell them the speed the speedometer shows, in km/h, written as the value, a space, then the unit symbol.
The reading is 100 km/h
